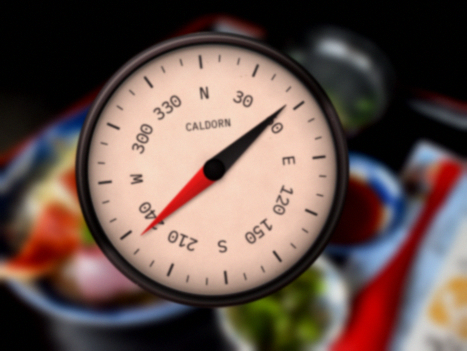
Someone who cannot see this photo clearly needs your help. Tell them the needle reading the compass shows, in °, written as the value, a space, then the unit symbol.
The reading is 235 °
